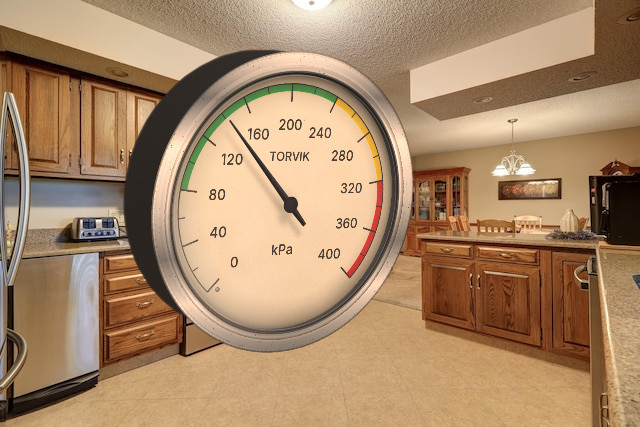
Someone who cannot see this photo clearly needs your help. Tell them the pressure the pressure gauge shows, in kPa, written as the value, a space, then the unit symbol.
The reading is 140 kPa
